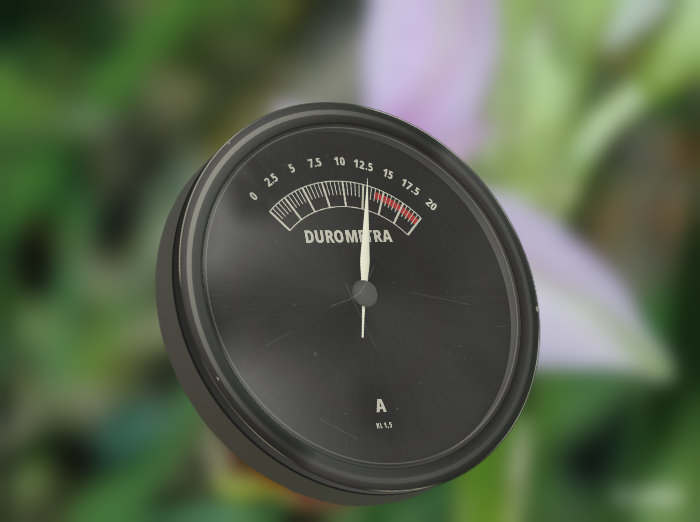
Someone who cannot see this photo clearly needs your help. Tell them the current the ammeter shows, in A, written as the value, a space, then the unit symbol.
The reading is 12.5 A
